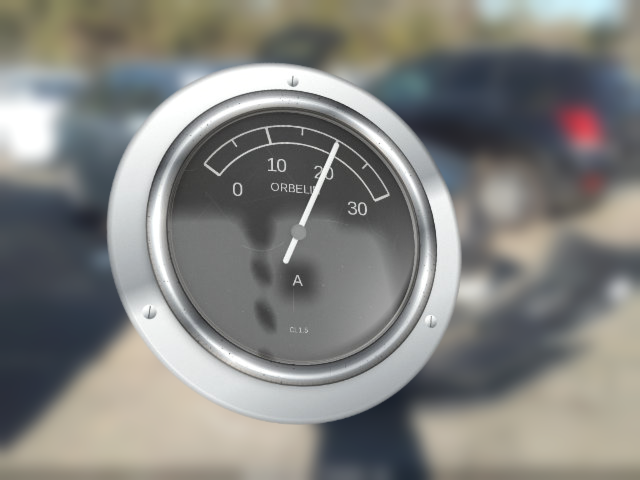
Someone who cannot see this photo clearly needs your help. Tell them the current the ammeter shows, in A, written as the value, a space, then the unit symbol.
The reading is 20 A
